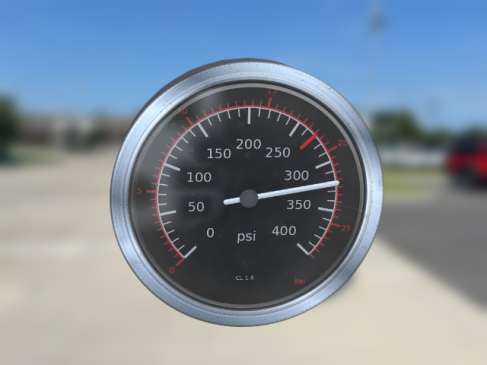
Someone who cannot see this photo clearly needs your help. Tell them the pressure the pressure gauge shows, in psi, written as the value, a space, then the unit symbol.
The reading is 320 psi
